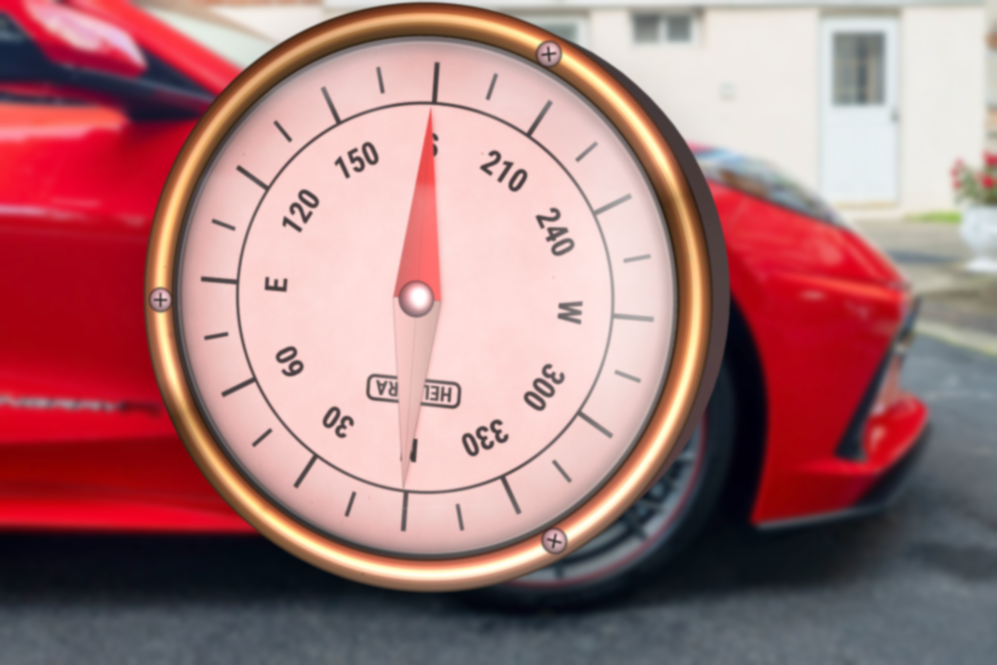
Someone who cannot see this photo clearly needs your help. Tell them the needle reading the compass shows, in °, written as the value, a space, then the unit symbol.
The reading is 180 °
